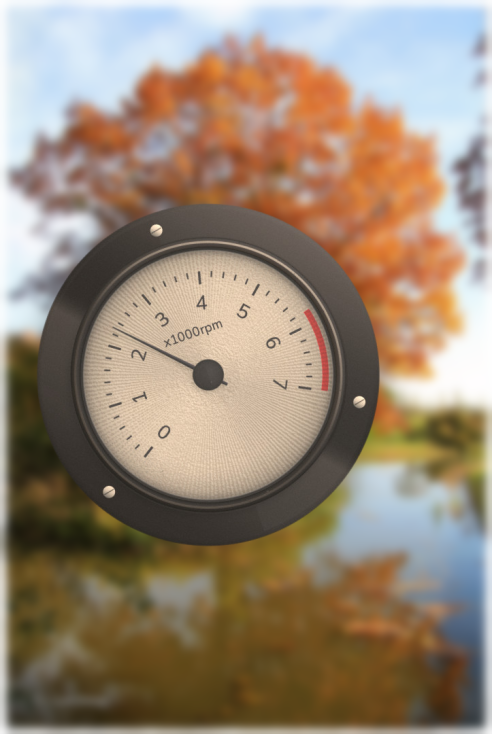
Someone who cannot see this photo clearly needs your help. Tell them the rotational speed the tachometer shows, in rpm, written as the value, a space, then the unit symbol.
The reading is 2300 rpm
